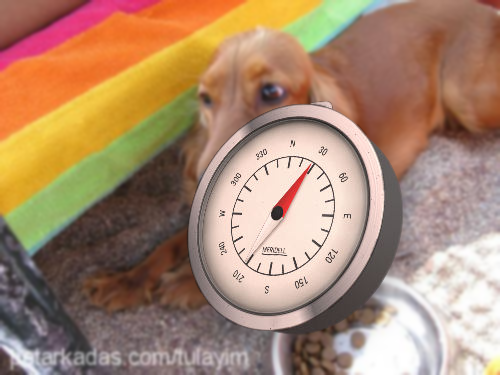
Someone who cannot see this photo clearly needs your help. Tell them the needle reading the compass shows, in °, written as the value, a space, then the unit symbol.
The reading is 30 °
